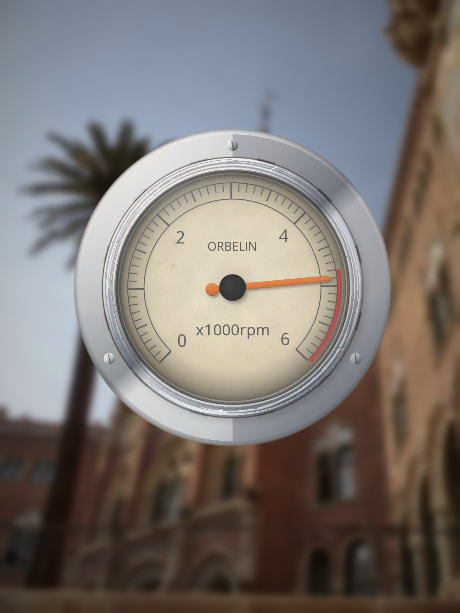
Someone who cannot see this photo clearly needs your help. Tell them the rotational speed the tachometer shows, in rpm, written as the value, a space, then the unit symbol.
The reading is 4900 rpm
